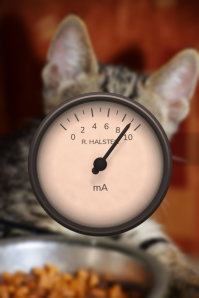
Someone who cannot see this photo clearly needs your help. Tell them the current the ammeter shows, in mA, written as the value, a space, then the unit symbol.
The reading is 9 mA
